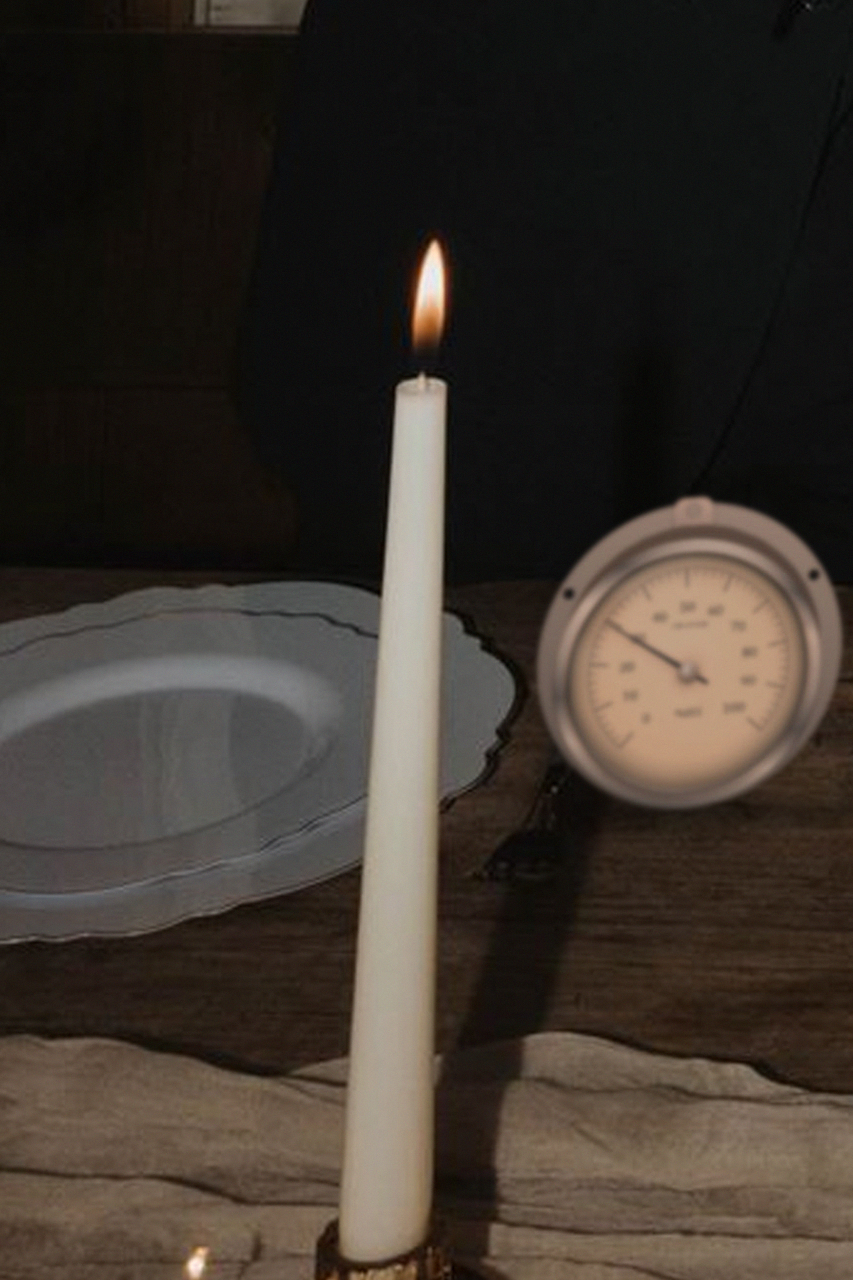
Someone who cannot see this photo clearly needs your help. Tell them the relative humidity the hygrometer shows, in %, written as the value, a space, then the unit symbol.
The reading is 30 %
